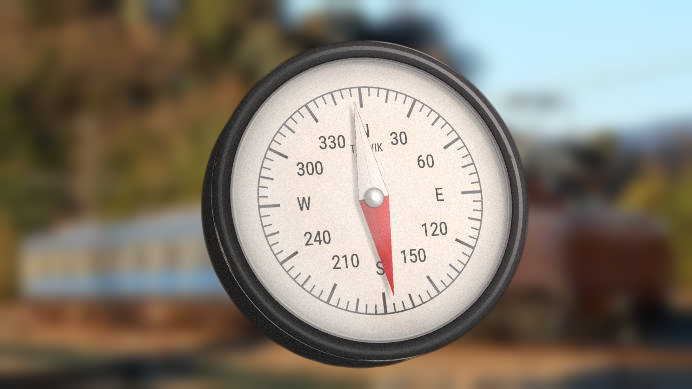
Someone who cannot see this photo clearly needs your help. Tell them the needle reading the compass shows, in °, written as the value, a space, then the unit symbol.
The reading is 175 °
